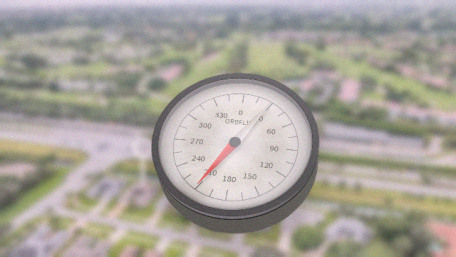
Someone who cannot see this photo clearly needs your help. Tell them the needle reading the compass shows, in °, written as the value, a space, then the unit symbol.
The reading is 210 °
